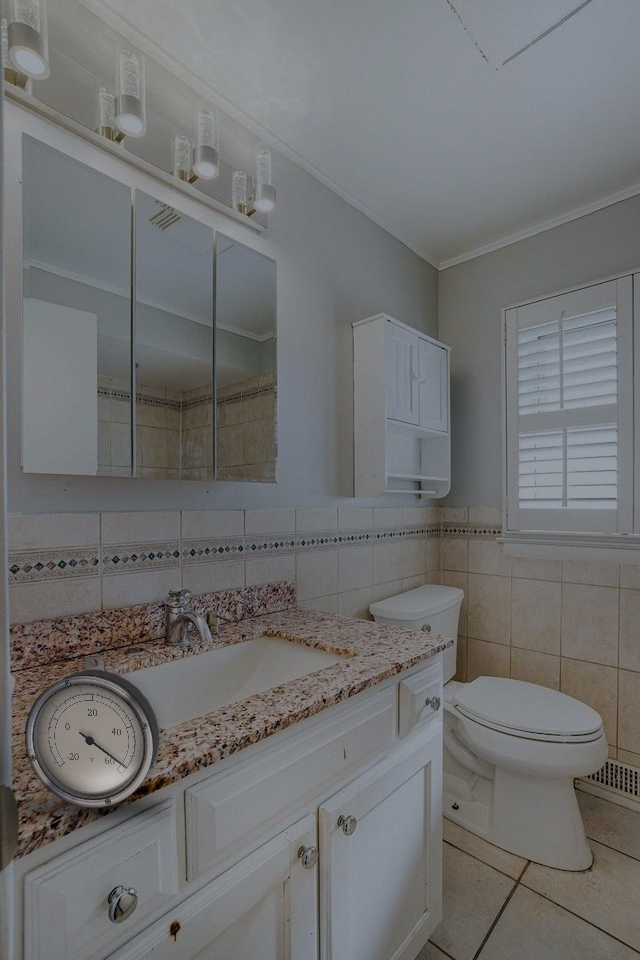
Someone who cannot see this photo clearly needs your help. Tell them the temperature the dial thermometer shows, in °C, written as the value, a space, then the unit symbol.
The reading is 56 °C
